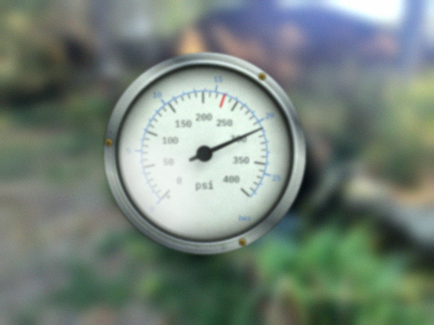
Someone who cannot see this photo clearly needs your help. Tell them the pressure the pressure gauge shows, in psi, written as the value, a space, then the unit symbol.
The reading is 300 psi
